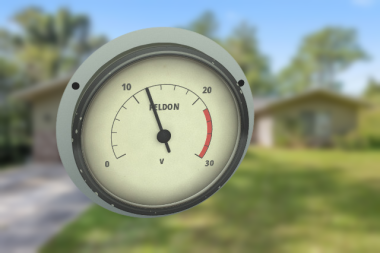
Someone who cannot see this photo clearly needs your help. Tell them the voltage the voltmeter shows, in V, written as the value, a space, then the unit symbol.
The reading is 12 V
